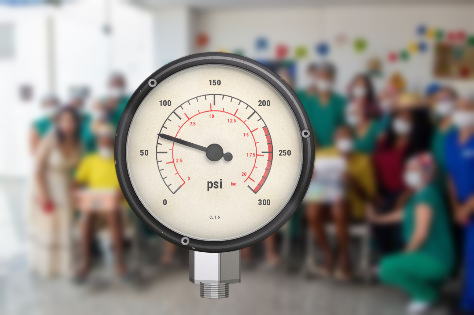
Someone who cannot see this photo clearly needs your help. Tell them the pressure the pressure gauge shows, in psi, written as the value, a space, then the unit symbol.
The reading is 70 psi
